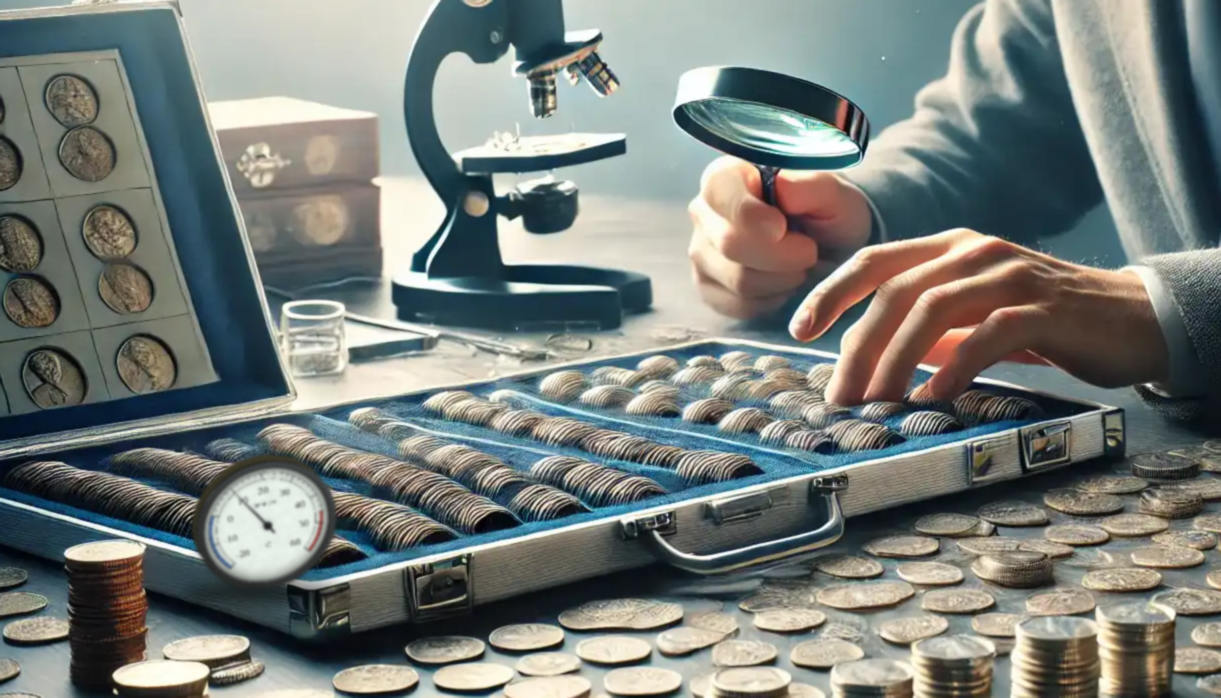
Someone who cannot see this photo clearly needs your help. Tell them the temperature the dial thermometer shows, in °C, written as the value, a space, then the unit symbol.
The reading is 10 °C
